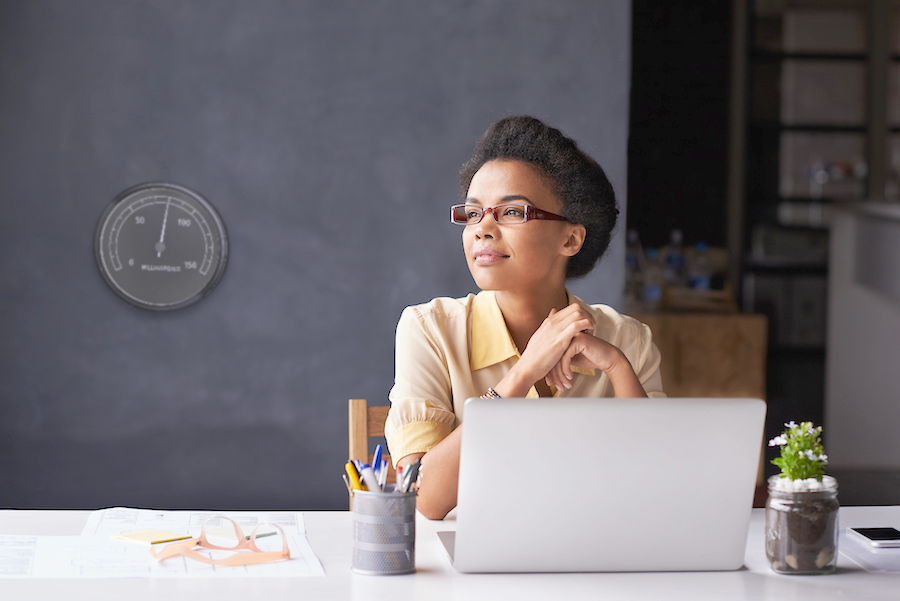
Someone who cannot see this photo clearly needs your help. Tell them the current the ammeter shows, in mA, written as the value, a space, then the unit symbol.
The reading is 80 mA
